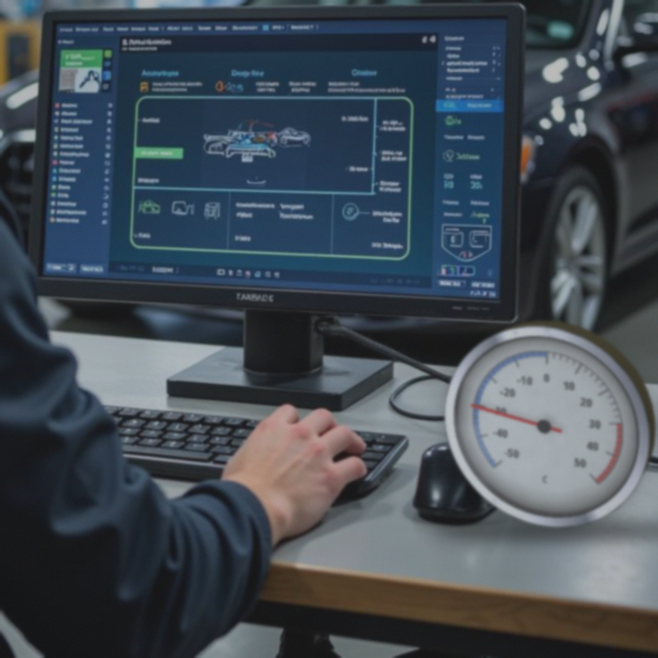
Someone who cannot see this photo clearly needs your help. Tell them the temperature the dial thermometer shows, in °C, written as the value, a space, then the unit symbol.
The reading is -30 °C
